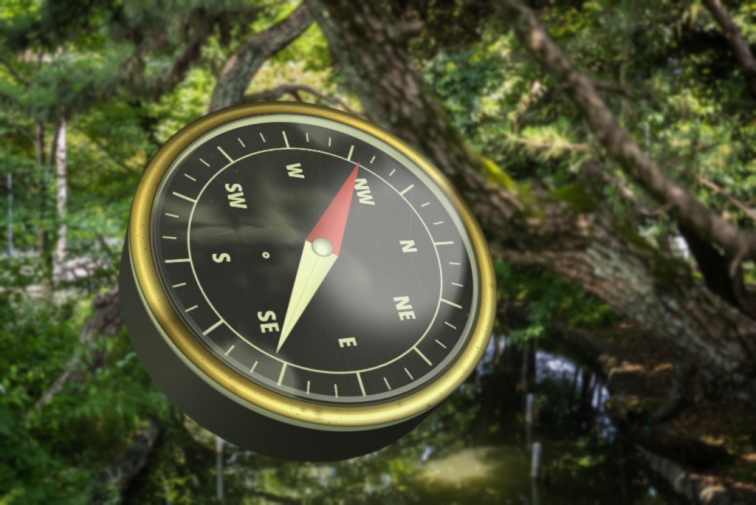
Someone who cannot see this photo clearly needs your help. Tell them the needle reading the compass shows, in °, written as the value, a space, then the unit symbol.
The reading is 305 °
